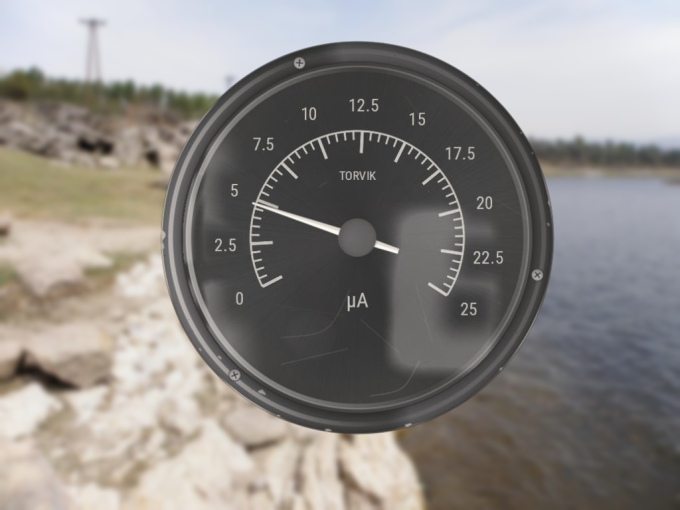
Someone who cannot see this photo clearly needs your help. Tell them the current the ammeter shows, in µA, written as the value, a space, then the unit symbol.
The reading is 4.75 µA
